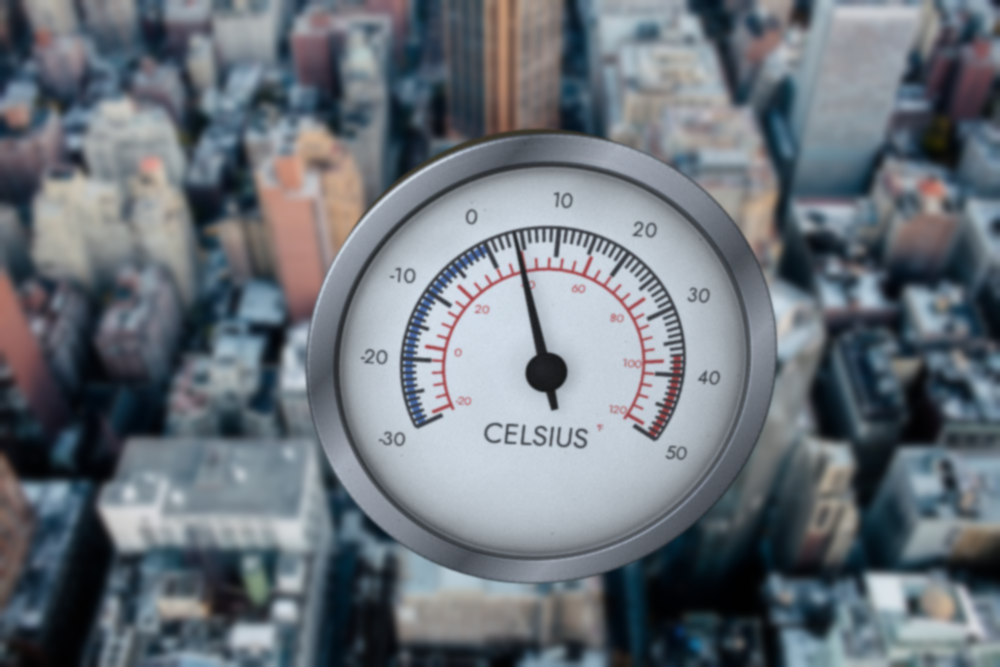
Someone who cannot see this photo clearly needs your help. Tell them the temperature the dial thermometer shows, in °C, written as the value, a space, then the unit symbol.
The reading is 4 °C
